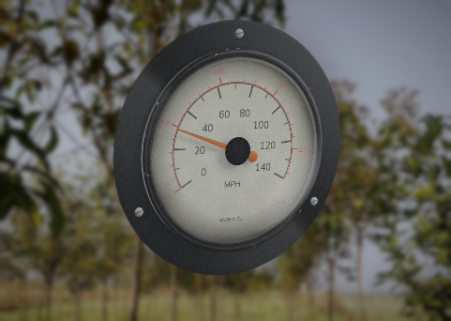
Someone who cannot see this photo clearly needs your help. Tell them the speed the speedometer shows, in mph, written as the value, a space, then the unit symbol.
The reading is 30 mph
